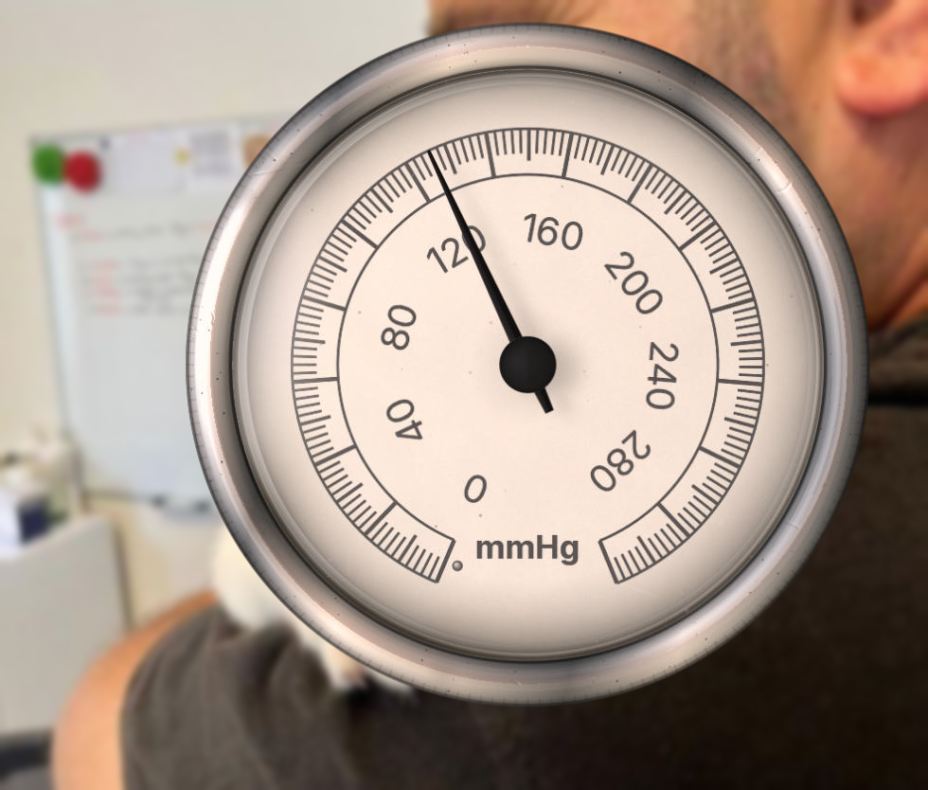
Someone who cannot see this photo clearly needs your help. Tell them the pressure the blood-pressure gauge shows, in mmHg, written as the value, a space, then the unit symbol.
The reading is 126 mmHg
